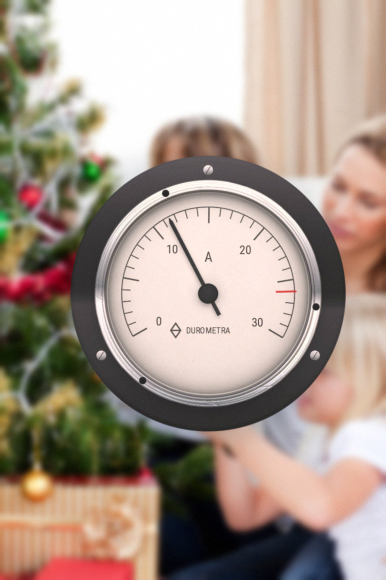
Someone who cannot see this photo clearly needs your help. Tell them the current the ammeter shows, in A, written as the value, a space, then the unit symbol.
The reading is 11.5 A
